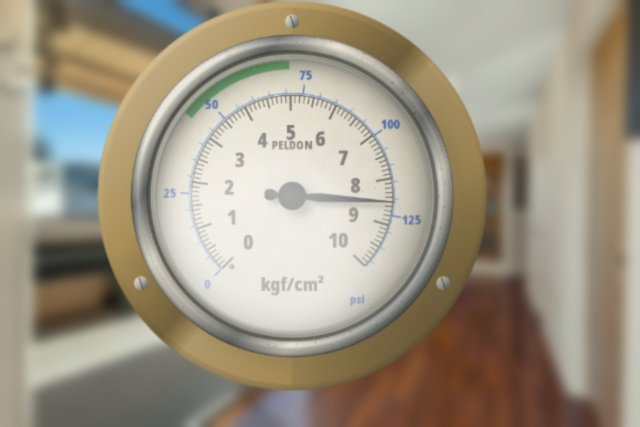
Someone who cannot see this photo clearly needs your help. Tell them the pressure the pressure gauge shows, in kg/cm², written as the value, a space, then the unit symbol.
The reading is 8.5 kg/cm²
